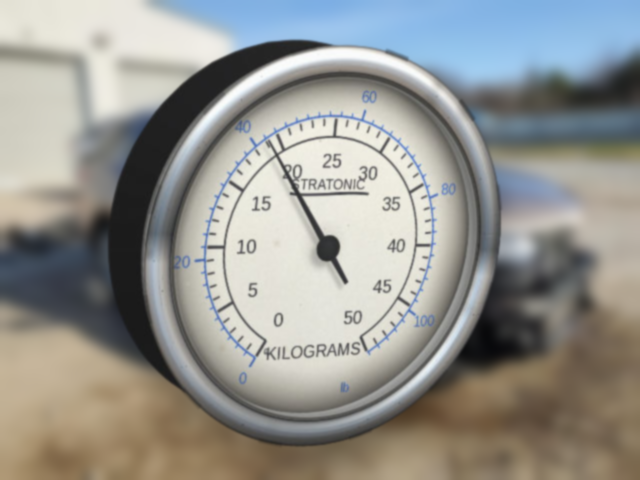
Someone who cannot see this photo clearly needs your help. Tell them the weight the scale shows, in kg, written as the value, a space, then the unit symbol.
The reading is 19 kg
